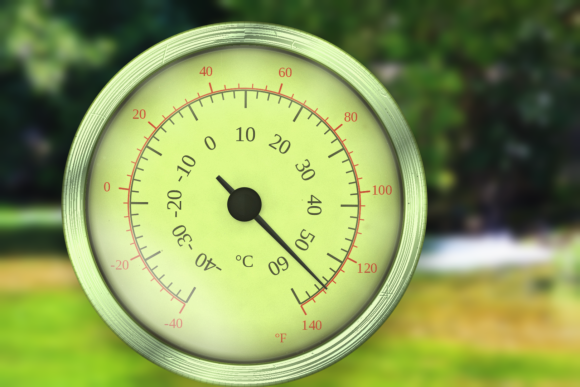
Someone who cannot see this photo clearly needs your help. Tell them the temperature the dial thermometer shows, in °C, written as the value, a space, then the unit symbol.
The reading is 55 °C
